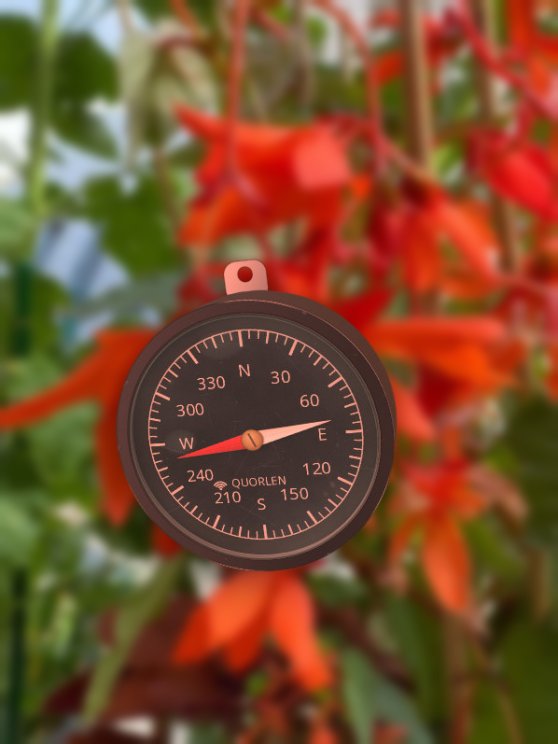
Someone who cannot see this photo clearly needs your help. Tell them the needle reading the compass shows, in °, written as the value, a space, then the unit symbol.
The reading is 260 °
